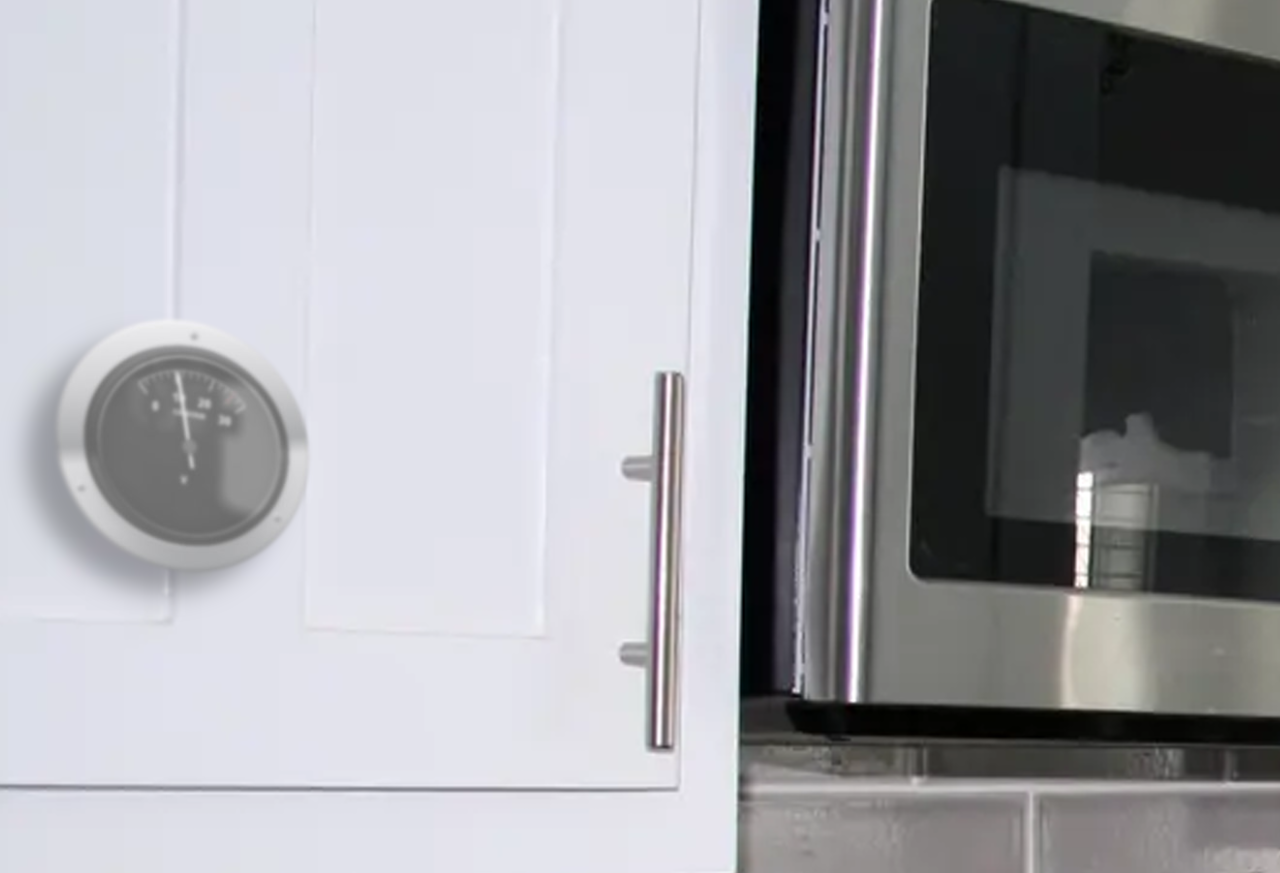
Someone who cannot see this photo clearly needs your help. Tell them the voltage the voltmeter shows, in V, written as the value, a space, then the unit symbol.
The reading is 10 V
